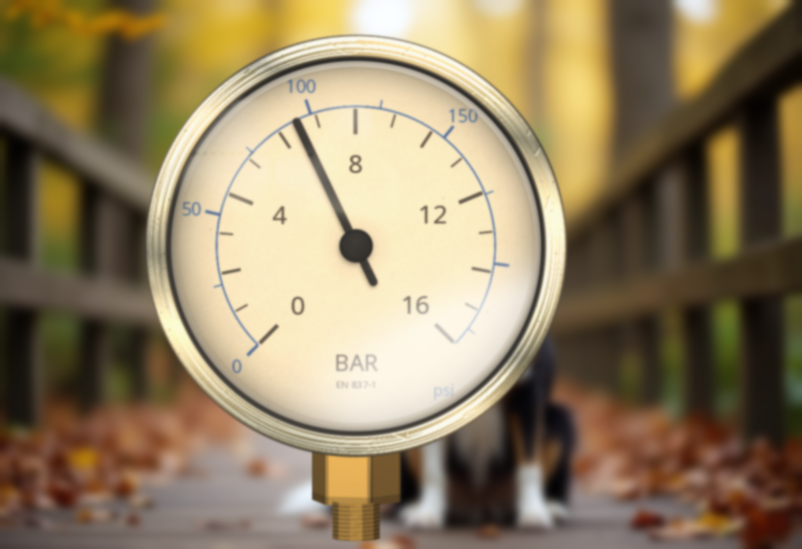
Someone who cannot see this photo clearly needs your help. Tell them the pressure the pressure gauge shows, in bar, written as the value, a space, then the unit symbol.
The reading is 6.5 bar
